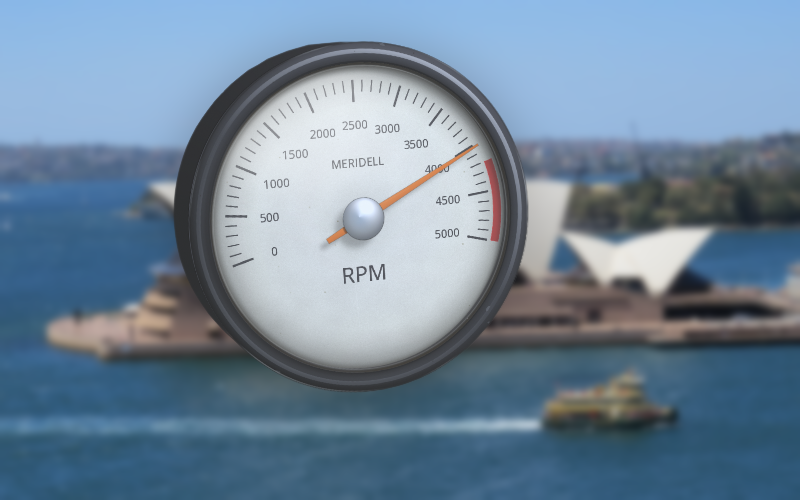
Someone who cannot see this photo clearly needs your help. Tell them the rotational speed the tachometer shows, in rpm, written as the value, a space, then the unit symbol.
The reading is 4000 rpm
